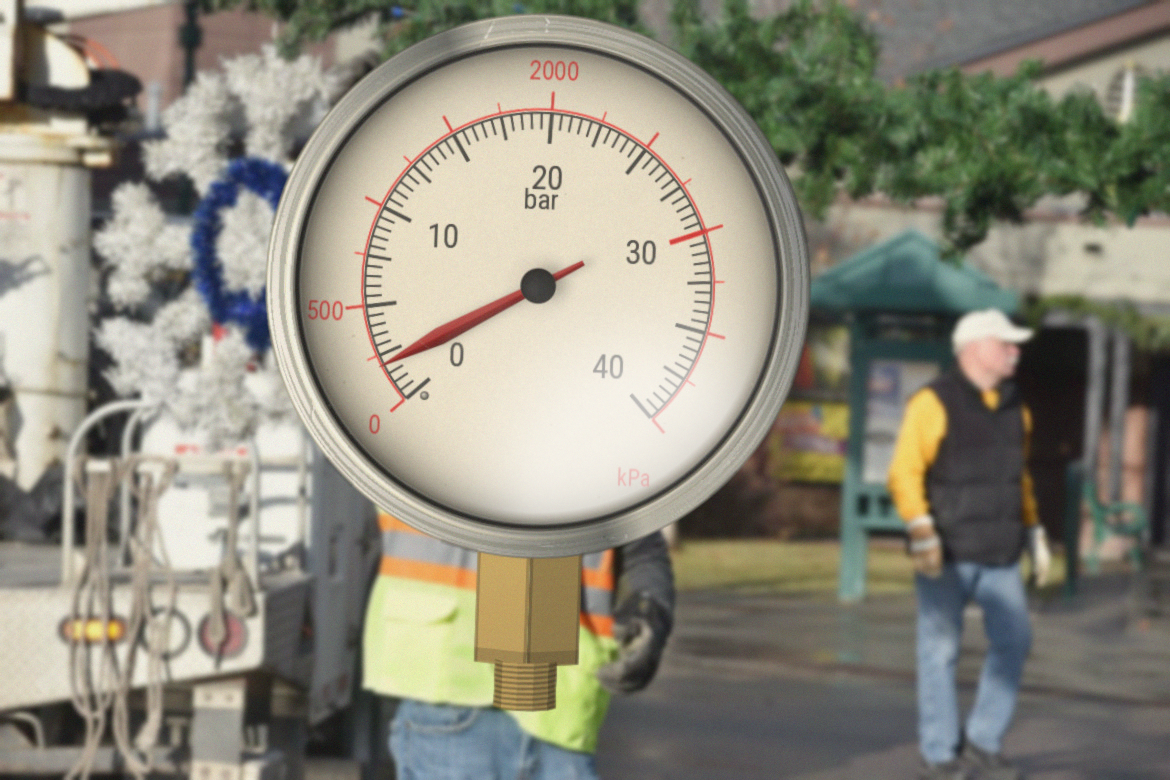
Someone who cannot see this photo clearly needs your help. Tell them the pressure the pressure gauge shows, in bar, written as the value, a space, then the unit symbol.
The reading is 2 bar
